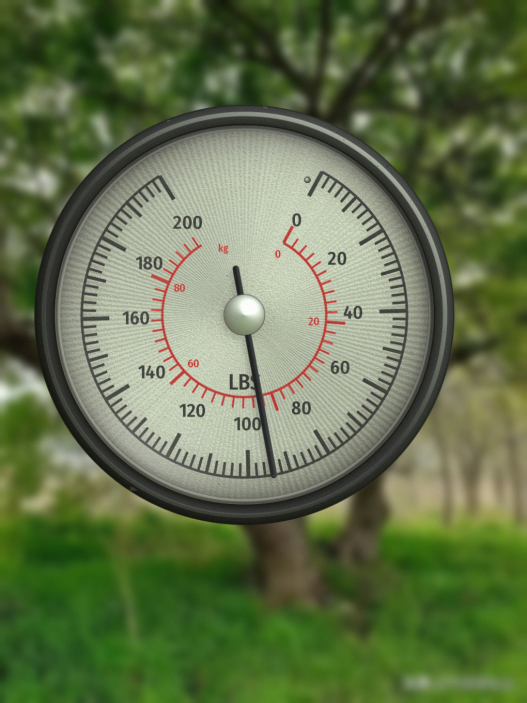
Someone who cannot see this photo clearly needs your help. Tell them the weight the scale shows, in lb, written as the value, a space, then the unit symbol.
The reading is 94 lb
